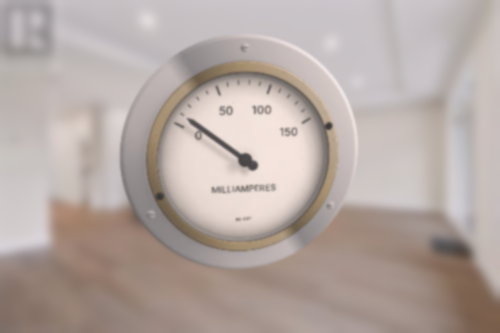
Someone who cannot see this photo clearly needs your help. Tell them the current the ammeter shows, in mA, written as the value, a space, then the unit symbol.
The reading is 10 mA
